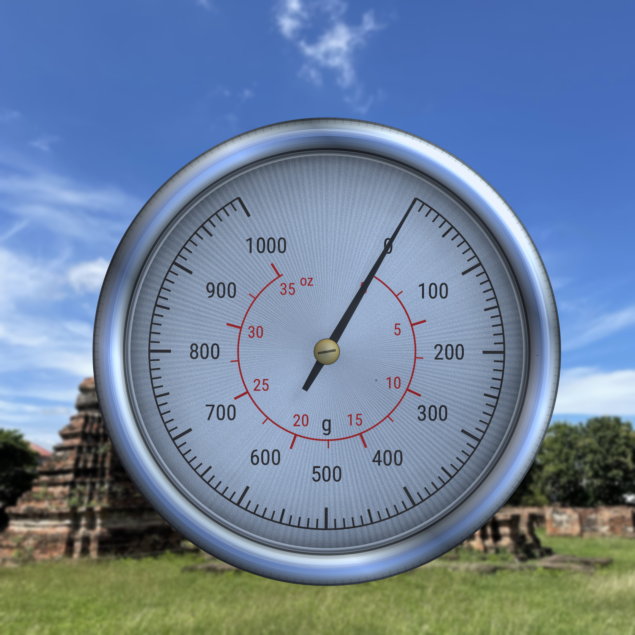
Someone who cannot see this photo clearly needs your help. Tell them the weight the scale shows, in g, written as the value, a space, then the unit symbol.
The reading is 0 g
